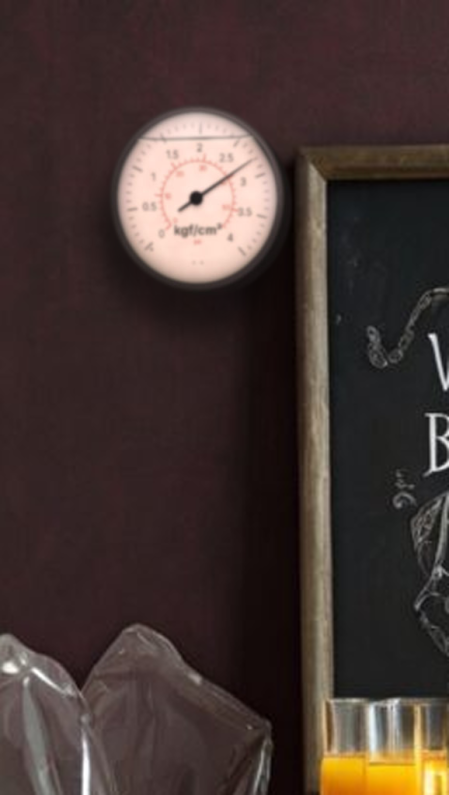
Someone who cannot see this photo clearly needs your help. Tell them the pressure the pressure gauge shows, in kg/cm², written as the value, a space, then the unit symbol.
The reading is 2.8 kg/cm²
